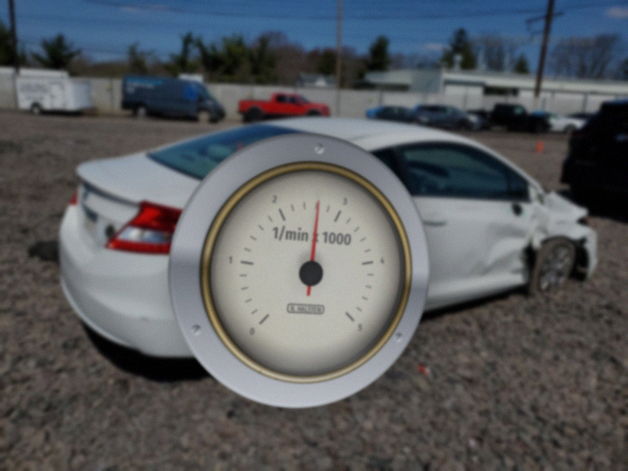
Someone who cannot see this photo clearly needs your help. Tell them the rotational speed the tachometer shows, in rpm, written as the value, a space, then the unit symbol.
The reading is 2600 rpm
